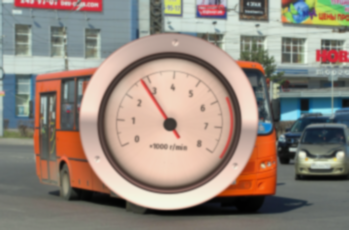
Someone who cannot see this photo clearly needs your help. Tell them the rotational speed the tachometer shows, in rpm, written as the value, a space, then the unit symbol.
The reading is 2750 rpm
